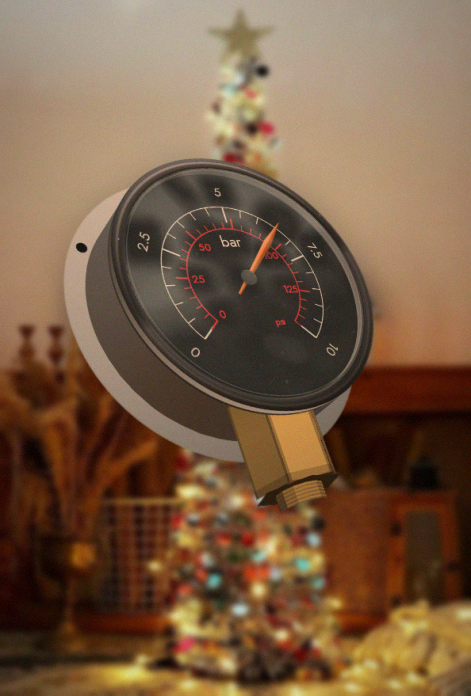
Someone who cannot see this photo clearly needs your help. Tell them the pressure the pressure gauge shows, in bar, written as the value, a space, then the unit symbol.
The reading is 6.5 bar
